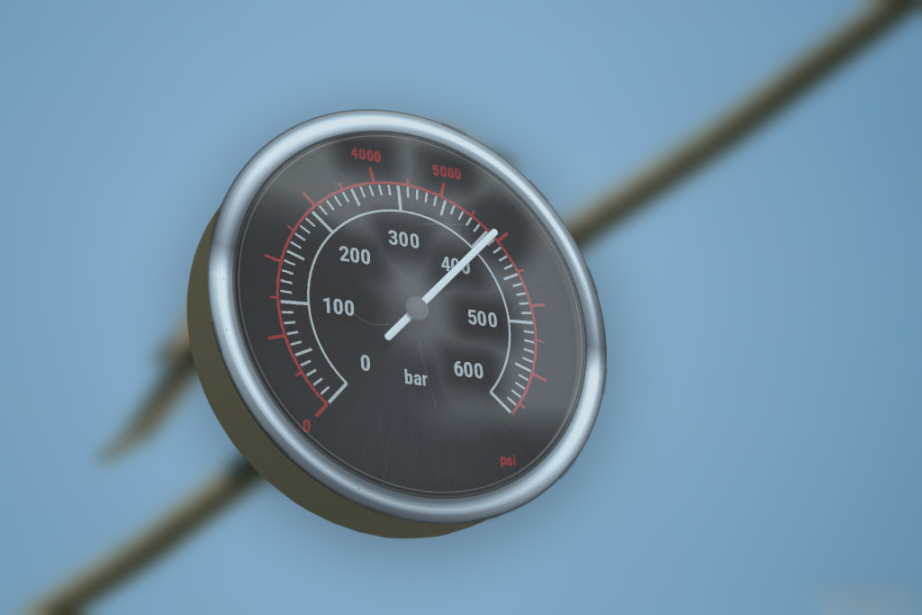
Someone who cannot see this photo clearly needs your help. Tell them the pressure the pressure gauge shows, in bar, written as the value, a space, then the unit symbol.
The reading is 405 bar
